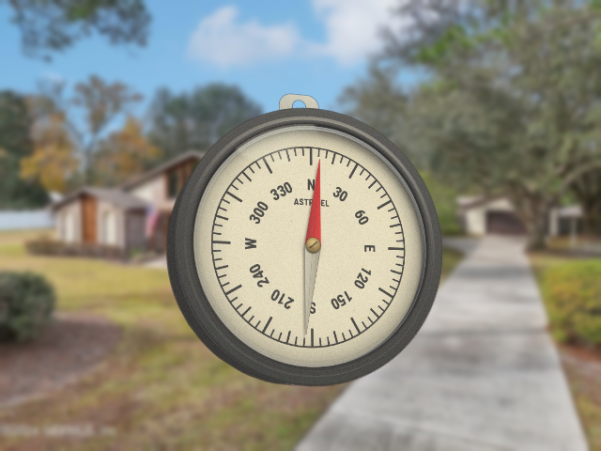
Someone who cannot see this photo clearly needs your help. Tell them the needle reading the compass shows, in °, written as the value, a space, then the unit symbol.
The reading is 5 °
